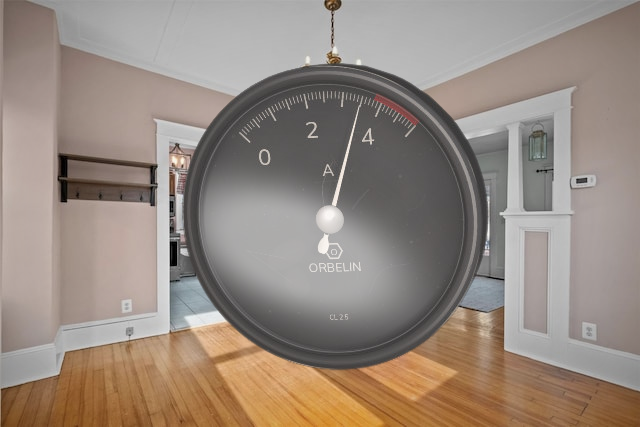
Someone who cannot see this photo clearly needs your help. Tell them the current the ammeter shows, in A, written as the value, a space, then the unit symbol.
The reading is 3.5 A
